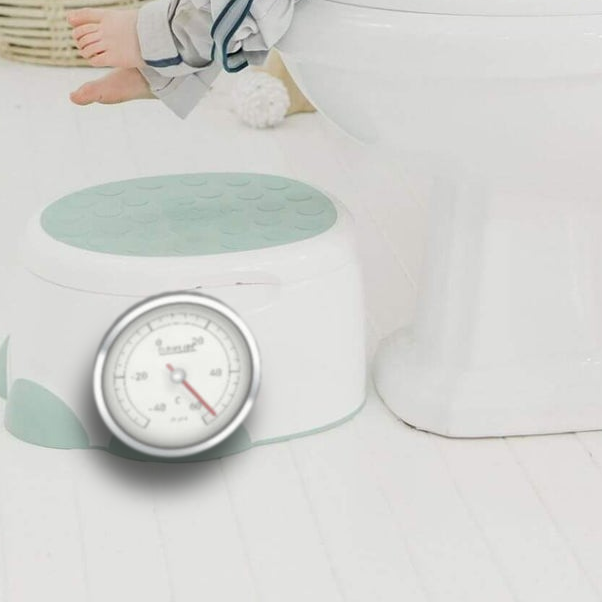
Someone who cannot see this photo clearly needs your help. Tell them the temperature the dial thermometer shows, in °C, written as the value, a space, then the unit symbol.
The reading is 56 °C
